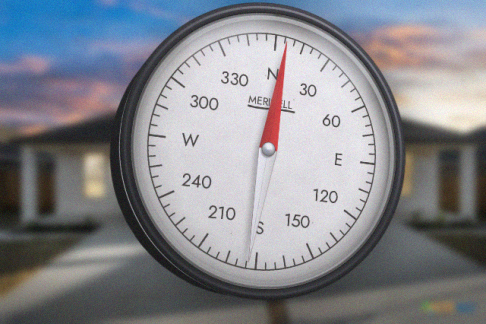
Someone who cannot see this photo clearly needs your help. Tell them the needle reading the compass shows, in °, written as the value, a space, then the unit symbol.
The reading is 5 °
